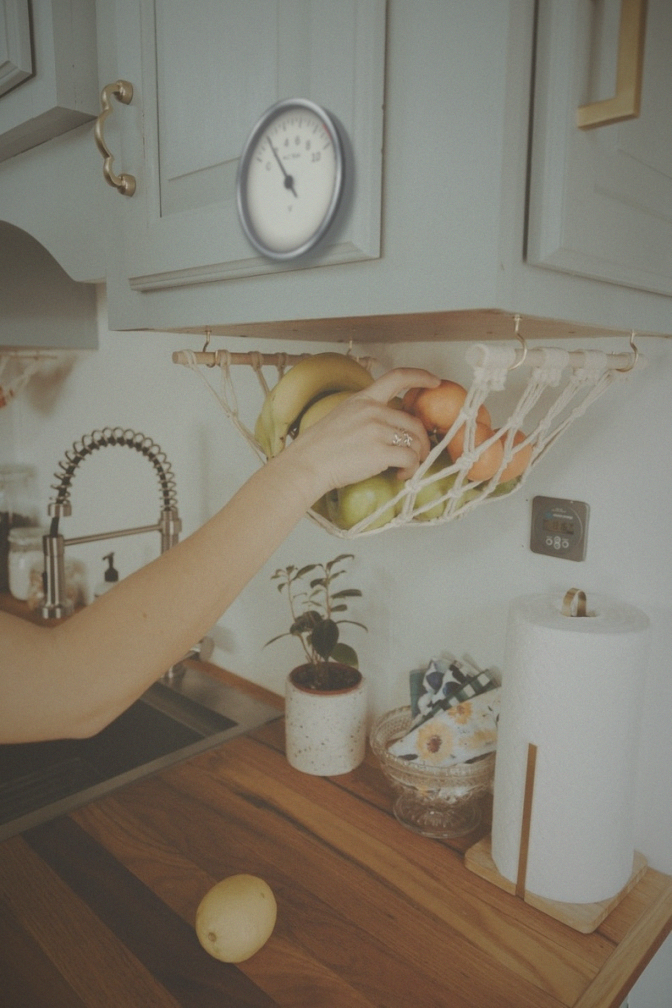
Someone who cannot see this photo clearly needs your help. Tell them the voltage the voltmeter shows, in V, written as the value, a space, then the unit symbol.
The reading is 2 V
